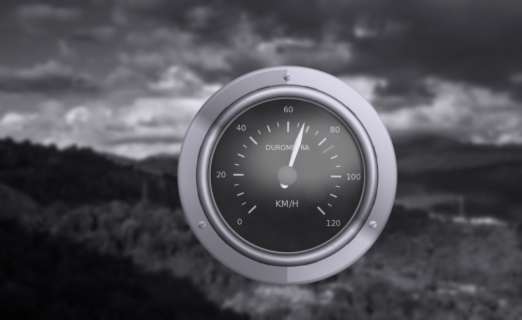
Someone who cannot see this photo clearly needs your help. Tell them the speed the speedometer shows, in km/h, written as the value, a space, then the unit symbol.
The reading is 67.5 km/h
